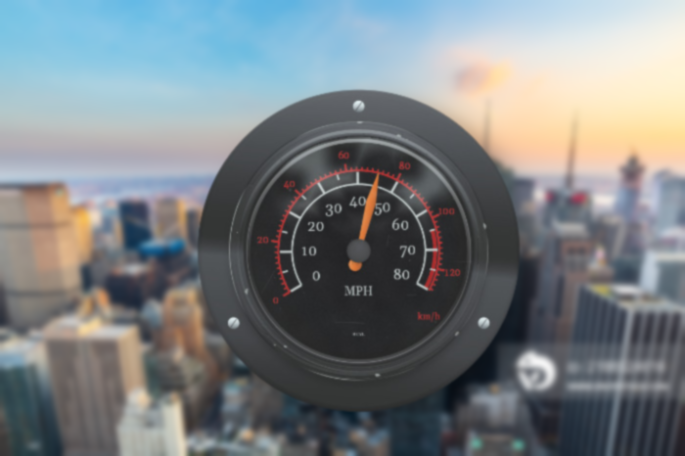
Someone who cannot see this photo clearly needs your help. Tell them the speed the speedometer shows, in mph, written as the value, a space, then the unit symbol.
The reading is 45 mph
